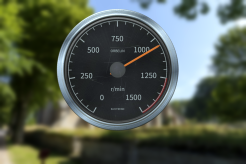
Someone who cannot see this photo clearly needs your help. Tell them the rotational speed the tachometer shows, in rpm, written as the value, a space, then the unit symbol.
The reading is 1050 rpm
